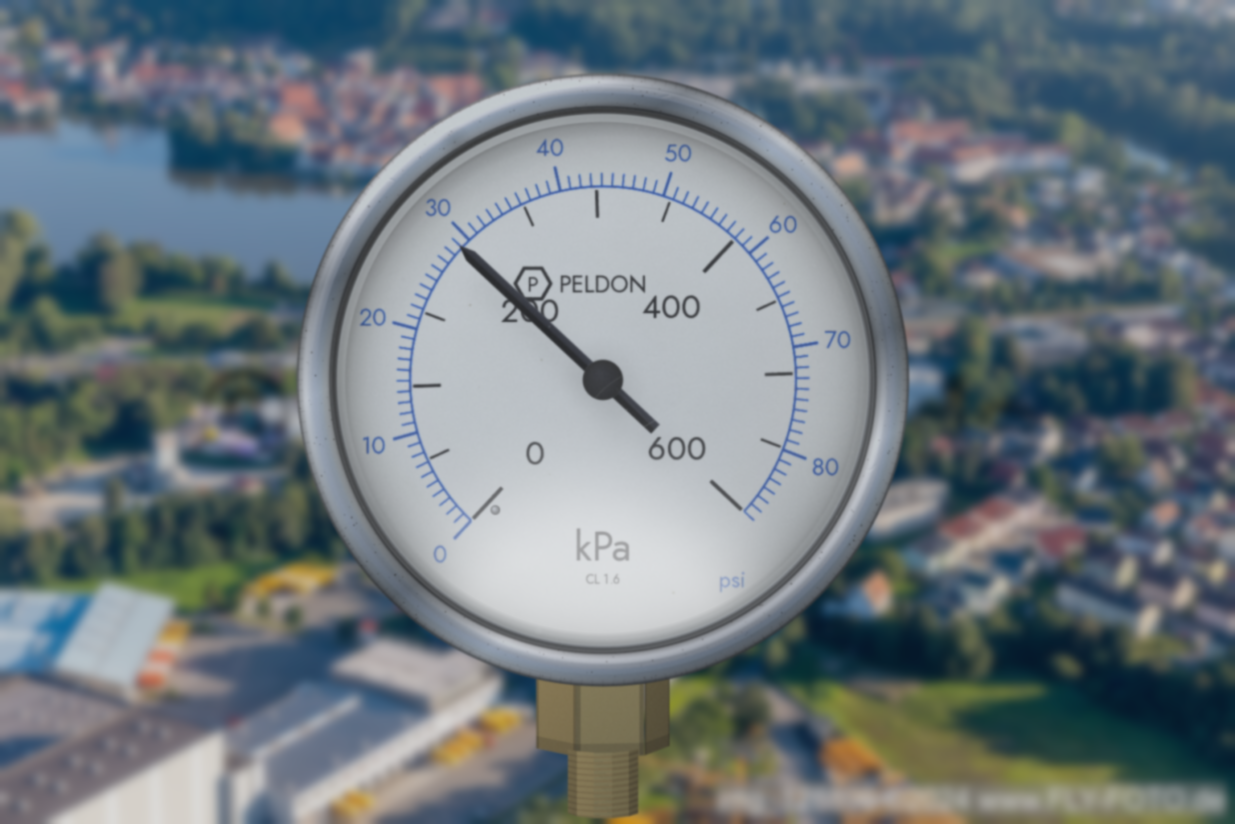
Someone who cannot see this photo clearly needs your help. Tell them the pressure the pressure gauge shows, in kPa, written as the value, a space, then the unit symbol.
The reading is 200 kPa
